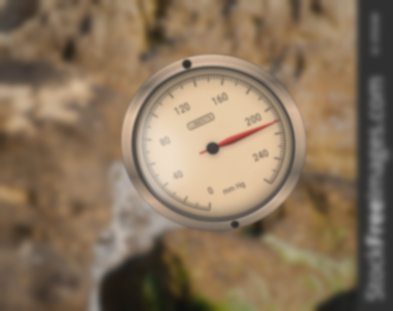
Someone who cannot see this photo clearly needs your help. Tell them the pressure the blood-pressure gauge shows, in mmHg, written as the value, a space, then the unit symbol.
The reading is 210 mmHg
